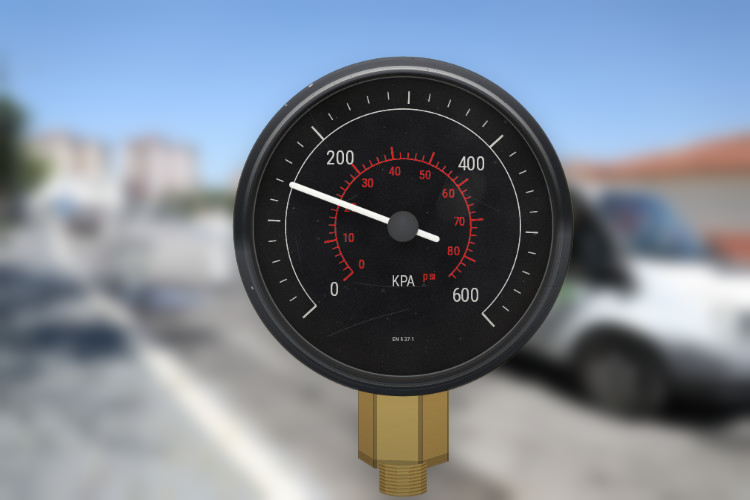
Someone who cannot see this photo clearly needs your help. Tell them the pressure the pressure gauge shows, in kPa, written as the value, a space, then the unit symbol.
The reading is 140 kPa
